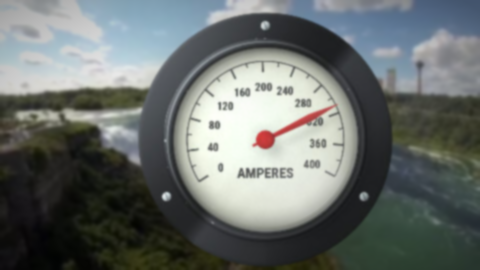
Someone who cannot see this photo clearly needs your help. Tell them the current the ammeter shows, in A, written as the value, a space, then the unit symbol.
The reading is 310 A
